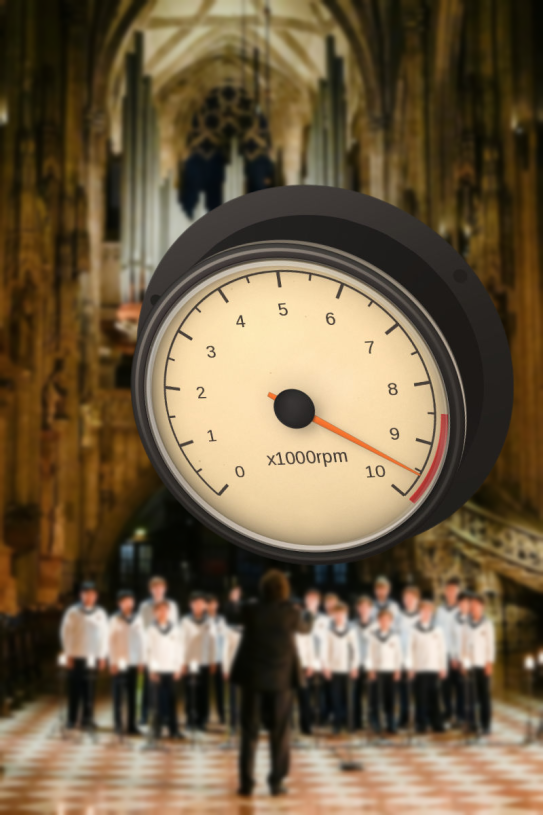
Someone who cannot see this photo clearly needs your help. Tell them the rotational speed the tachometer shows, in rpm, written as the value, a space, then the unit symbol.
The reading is 9500 rpm
